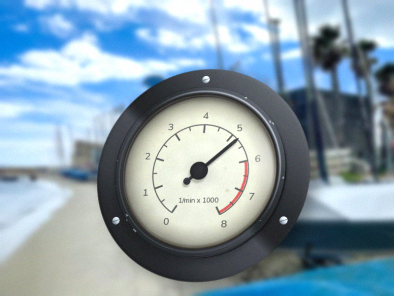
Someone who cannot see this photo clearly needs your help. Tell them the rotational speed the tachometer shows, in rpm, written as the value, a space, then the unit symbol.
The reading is 5250 rpm
